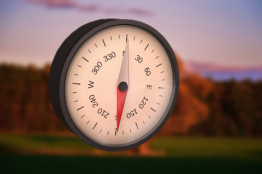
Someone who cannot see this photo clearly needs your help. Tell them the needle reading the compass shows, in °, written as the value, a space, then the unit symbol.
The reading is 180 °
